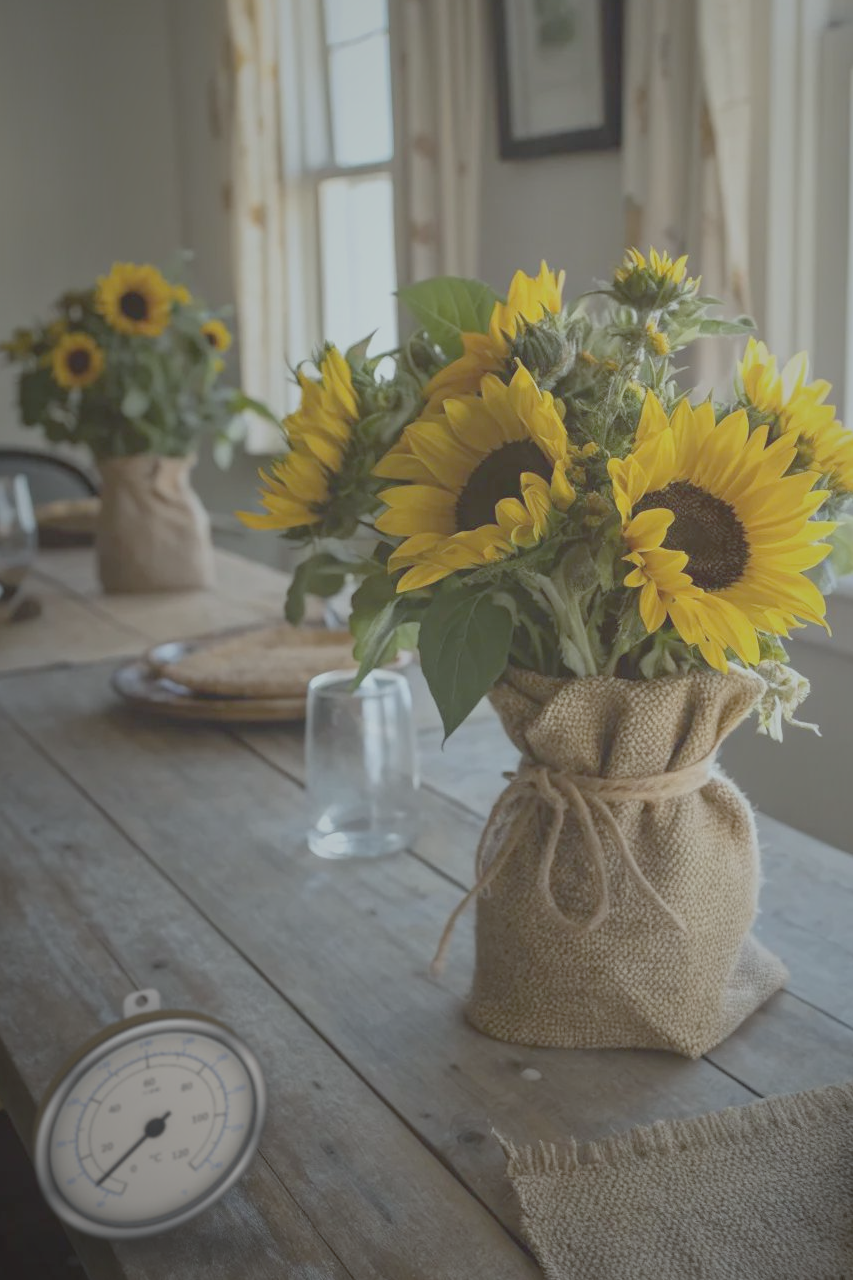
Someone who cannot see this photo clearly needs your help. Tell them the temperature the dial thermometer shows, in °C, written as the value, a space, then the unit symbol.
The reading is 10 °C
